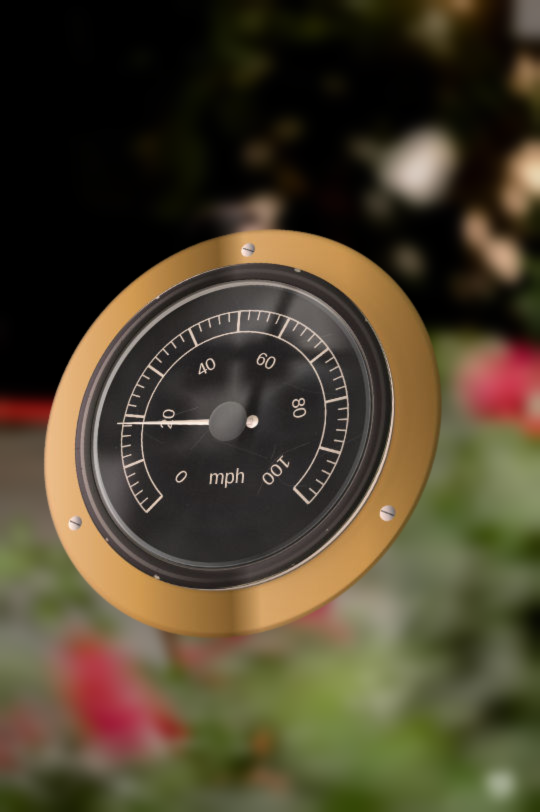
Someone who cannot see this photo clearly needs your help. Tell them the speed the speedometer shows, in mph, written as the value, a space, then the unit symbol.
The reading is 18 mph
